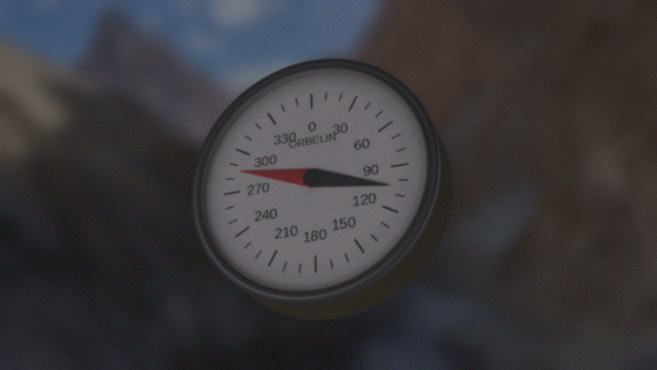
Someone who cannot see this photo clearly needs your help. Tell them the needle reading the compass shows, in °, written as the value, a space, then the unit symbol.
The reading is 285 °
